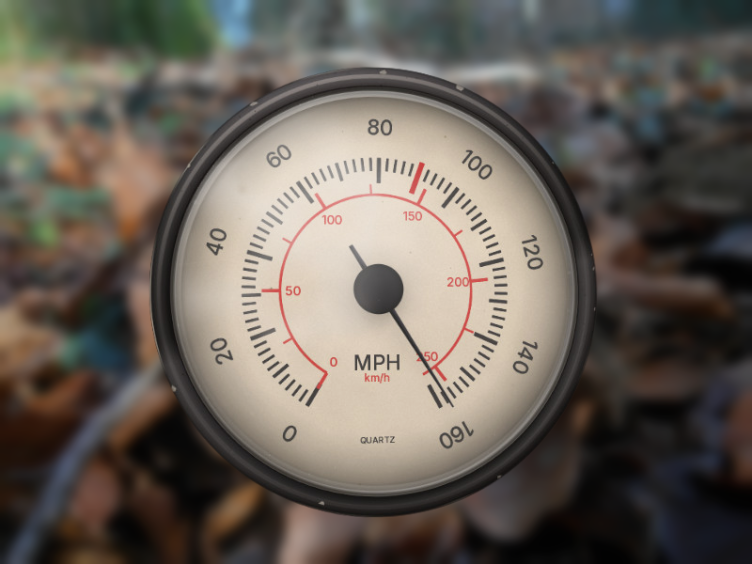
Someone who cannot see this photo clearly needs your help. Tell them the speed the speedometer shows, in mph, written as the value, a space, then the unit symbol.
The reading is 158 mph
